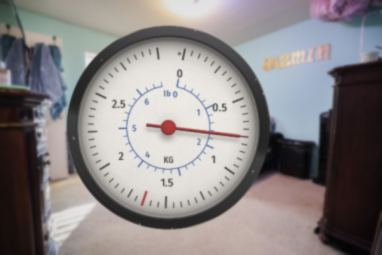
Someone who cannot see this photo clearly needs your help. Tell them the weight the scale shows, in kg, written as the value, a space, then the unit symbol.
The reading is 0.75 kg
